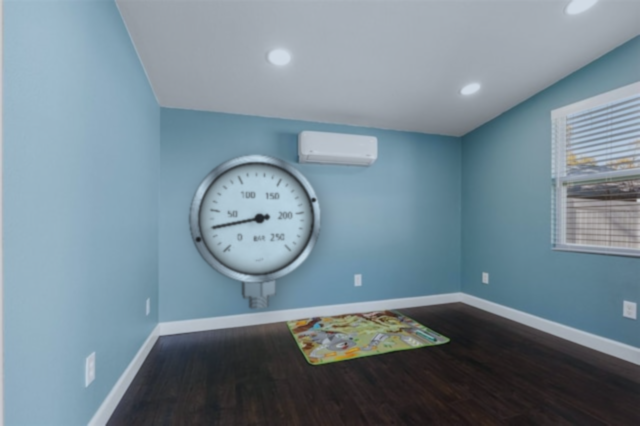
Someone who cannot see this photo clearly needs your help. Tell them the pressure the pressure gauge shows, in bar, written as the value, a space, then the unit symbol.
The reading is 30 bar
